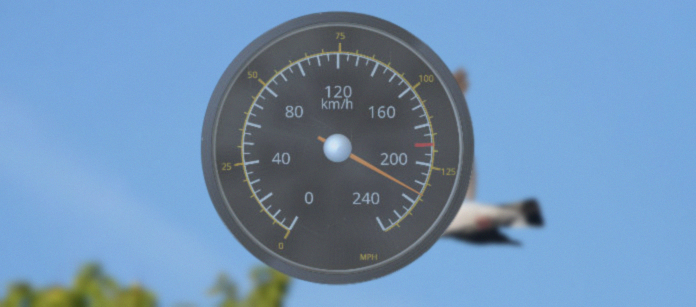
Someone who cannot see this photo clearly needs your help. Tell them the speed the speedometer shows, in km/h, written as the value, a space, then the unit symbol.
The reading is 215 km/h
